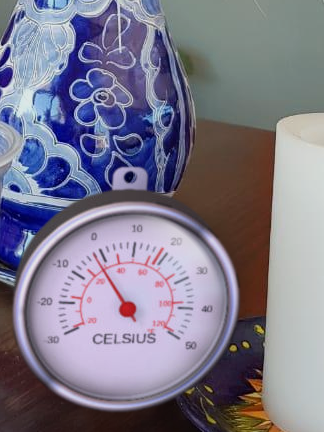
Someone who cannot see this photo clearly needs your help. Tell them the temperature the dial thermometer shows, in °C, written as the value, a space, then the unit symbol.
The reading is -2 °C
